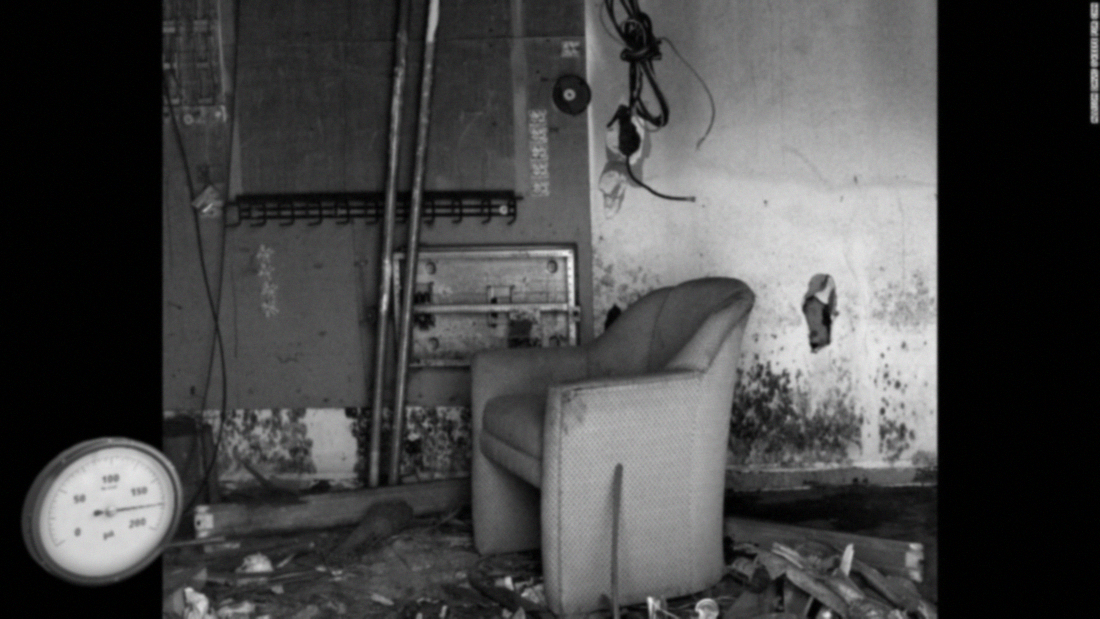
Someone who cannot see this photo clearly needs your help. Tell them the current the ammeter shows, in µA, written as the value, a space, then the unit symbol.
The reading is 175 µA
